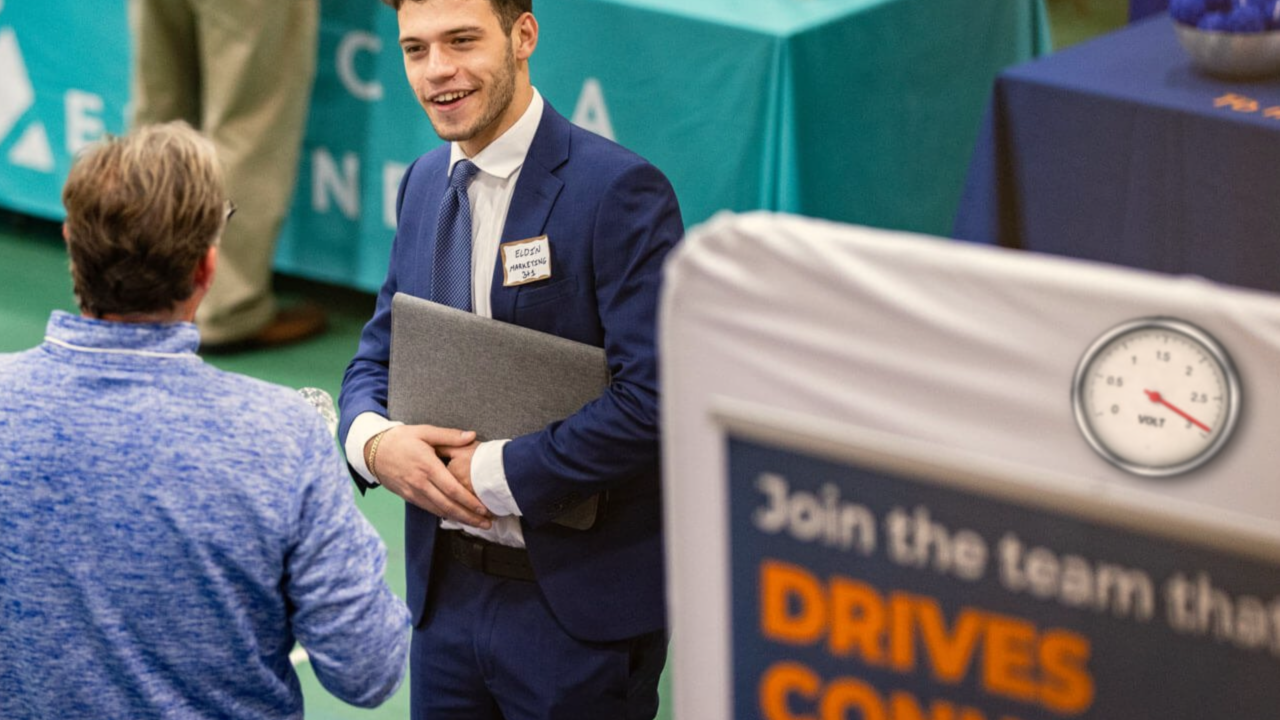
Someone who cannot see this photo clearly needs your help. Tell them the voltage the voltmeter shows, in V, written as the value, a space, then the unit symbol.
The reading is 2.9 V
